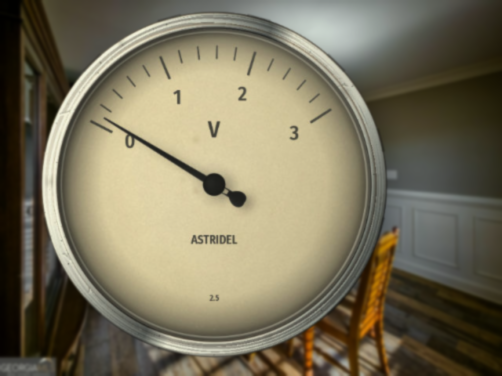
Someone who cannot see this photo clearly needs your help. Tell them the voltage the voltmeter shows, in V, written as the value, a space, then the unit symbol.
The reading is 0.1 V
